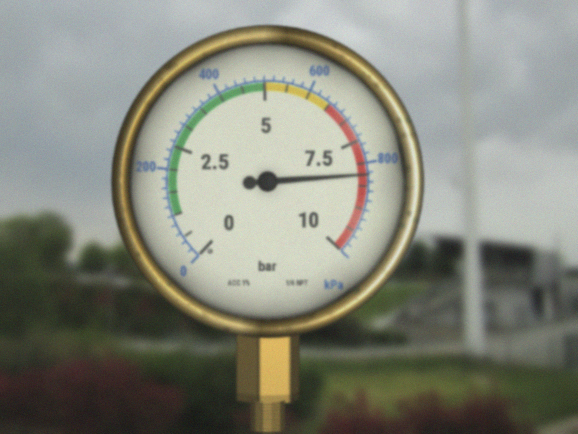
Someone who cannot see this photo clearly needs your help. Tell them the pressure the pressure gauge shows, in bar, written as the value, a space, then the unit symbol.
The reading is 8.25 bar
